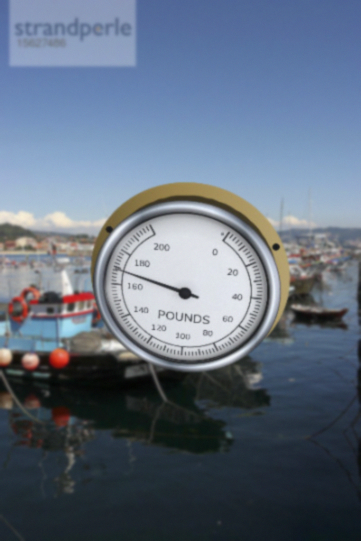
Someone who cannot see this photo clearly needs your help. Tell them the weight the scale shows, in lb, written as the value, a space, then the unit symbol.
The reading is 170 lb
